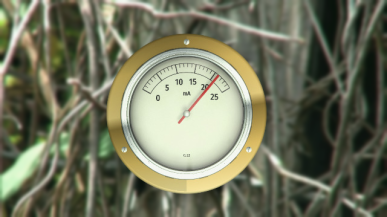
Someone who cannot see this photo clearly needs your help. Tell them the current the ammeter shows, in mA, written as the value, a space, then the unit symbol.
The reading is 21 mA
